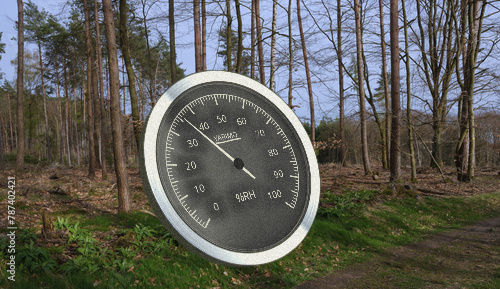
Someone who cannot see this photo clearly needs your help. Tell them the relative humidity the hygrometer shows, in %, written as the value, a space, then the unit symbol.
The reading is 35 %
